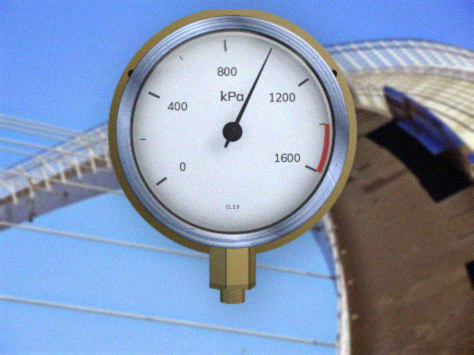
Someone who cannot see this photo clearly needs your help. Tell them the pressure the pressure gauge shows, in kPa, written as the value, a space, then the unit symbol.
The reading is 1000 kPa
